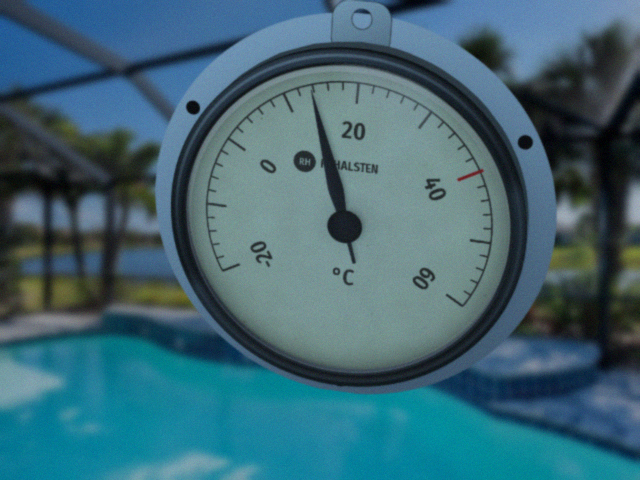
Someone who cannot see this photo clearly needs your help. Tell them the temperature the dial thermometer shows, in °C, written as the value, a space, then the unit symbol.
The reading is 14 °C
